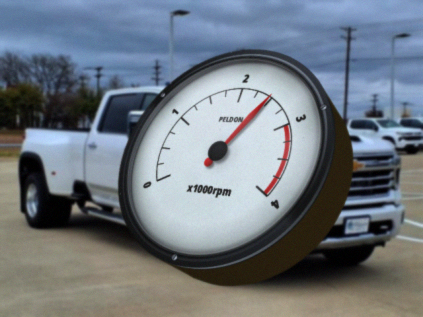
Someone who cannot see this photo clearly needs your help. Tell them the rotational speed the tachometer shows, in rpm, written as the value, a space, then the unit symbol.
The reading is 2500 rpm
